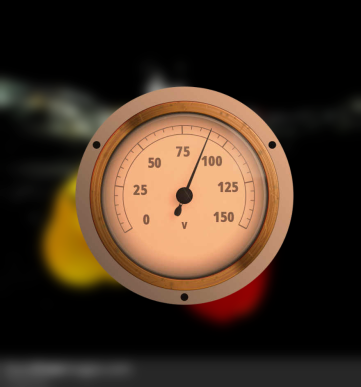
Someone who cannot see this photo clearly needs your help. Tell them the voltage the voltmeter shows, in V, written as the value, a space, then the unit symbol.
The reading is 90 V
